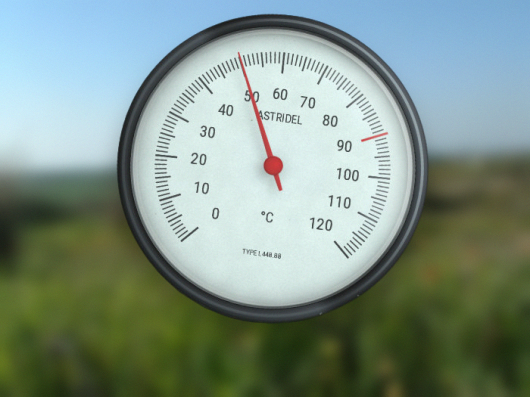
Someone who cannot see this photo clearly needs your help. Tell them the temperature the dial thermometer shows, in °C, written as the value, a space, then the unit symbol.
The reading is 50 °C
